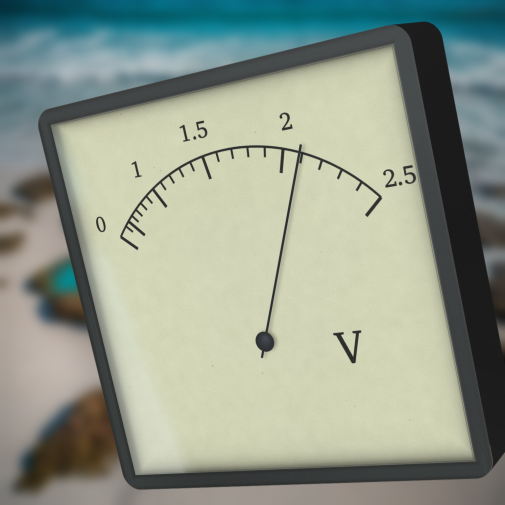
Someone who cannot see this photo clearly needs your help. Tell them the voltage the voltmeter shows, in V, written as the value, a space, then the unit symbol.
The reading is 2.1 V
